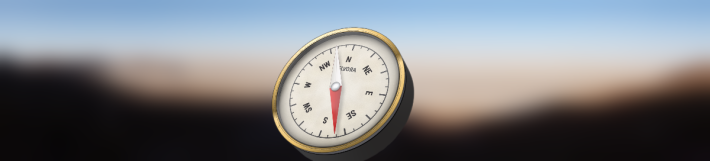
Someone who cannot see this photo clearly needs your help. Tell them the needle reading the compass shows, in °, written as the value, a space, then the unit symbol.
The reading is 160 °
